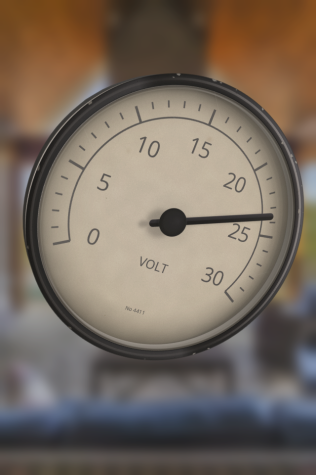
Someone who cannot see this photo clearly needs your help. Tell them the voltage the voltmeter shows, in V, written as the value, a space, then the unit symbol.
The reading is 23.5 V
